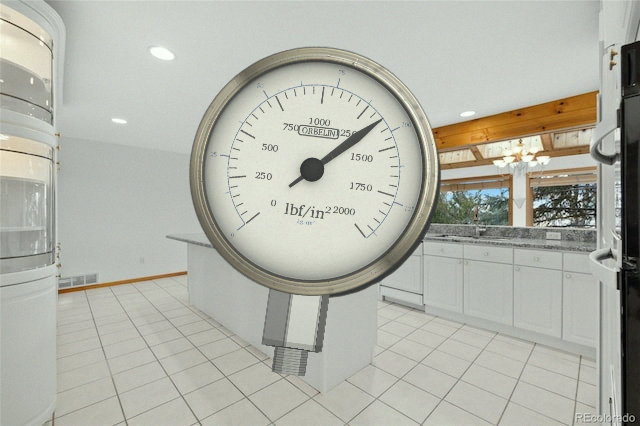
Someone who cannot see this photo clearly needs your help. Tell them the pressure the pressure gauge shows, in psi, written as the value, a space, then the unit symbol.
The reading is 1350 psi
